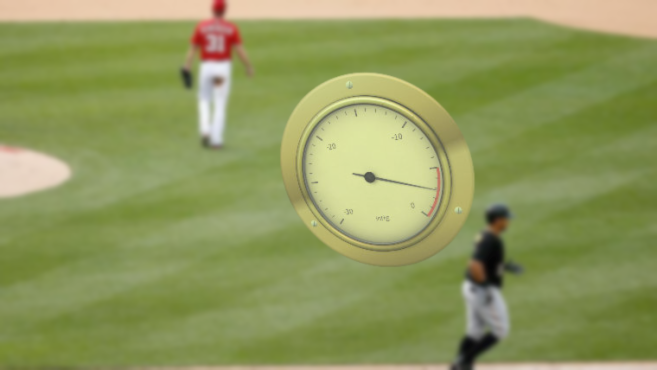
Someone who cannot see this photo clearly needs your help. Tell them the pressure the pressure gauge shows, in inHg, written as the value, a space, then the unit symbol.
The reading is -3 inHg
